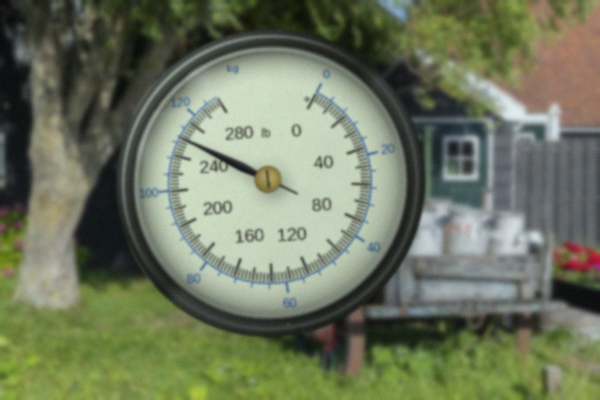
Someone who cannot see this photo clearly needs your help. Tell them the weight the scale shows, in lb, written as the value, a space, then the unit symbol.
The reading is 250 lb
